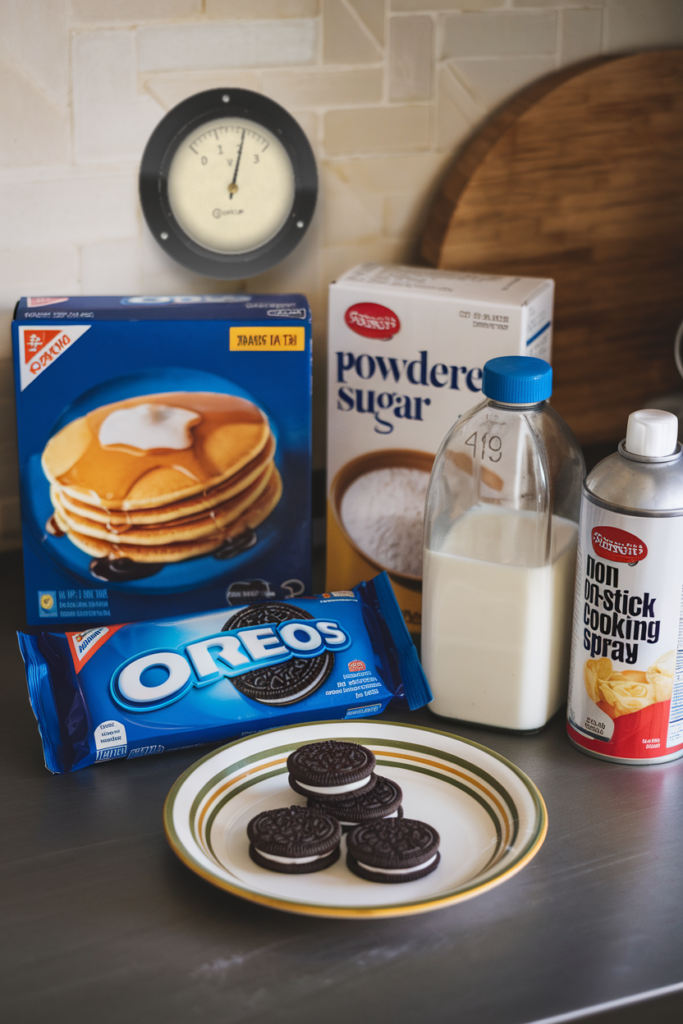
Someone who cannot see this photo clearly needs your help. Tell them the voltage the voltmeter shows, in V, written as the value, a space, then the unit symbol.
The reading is 2 V
